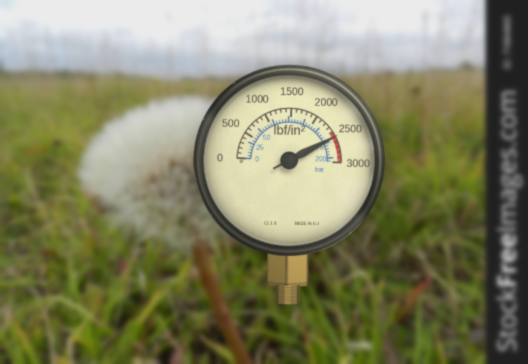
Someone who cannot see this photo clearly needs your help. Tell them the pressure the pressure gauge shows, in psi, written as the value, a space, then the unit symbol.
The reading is 2500 psi
